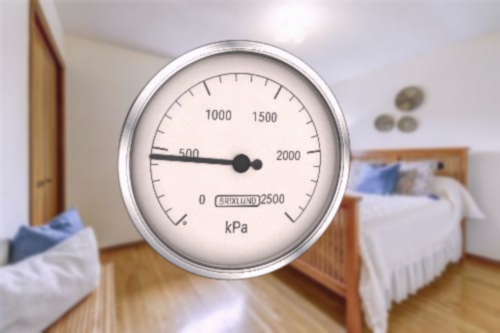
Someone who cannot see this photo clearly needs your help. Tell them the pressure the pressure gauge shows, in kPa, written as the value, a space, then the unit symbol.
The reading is 450 kPa
